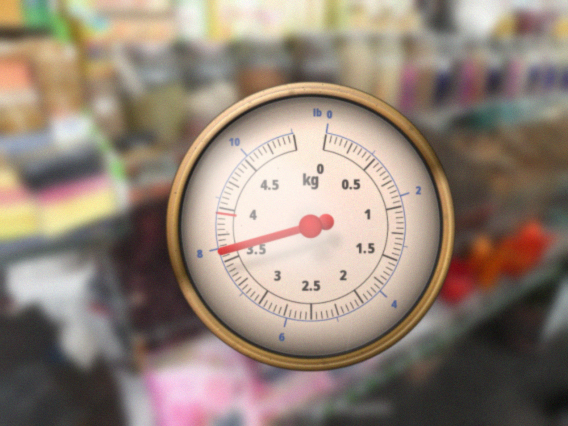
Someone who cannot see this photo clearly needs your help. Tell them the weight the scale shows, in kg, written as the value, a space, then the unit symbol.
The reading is 3.6 kg
